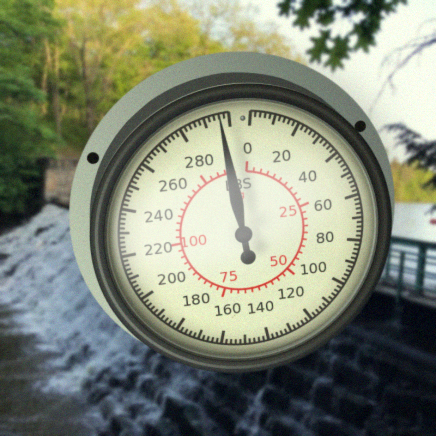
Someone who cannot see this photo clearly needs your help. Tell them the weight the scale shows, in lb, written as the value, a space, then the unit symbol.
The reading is 296 lb
